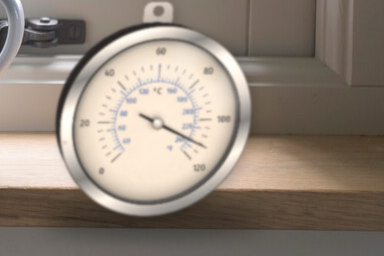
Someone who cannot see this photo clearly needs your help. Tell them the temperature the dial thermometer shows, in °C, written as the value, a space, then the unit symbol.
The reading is 112 °C
